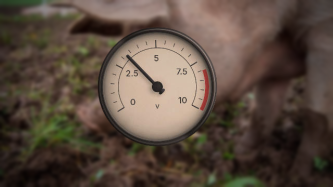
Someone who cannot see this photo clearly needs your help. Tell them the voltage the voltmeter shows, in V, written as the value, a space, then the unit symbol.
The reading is 3.25 V
